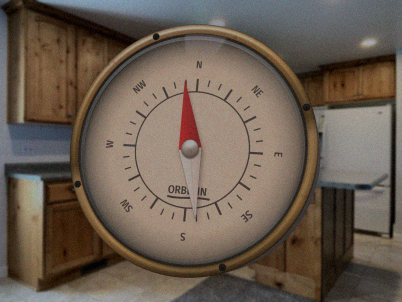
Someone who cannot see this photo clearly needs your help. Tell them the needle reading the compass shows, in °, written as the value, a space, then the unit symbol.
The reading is 350 °
